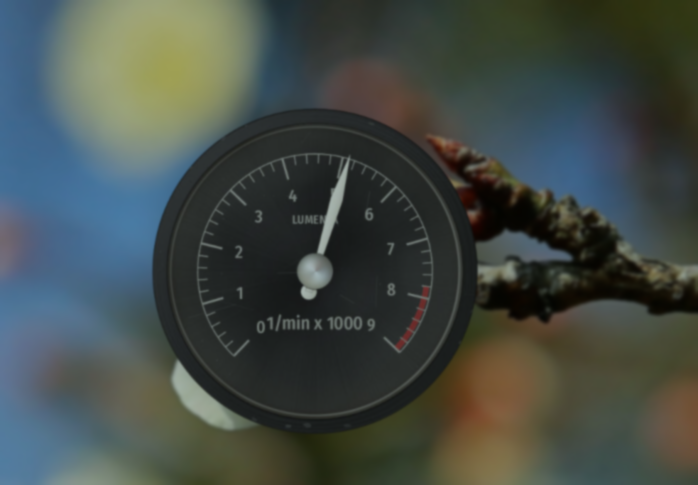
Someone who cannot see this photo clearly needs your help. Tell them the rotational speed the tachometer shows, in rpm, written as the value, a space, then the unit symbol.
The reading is 5100 rpm
